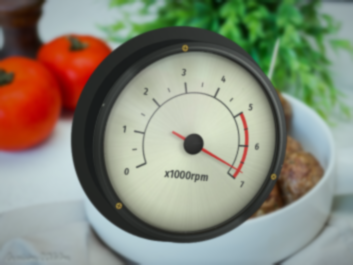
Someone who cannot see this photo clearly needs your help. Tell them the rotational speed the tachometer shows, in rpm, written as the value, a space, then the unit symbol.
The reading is 6750 rpm
